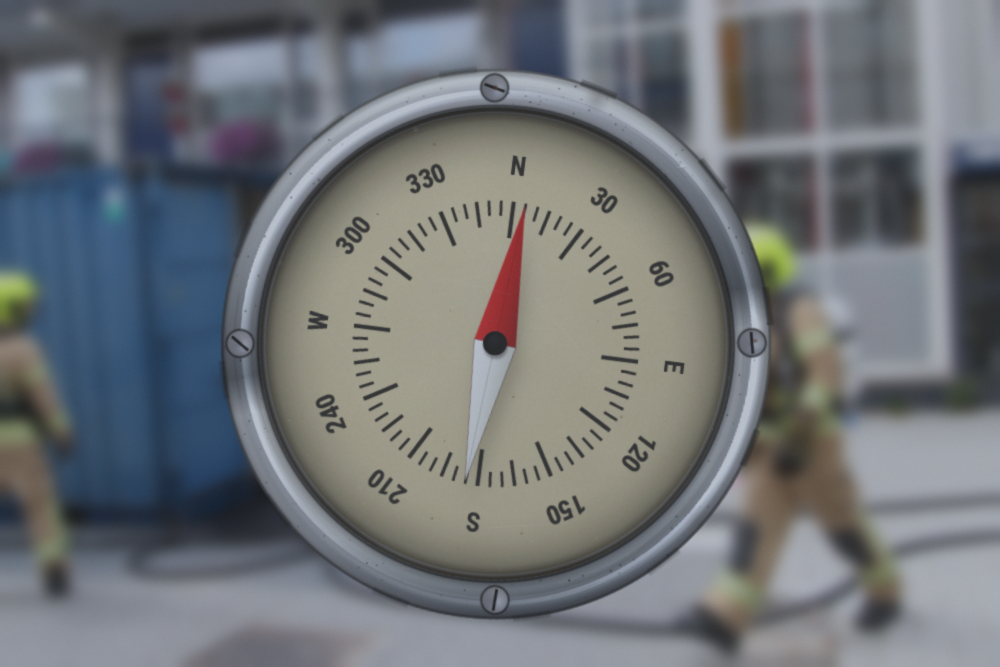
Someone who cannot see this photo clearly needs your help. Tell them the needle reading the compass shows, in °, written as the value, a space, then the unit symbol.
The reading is 5 °
